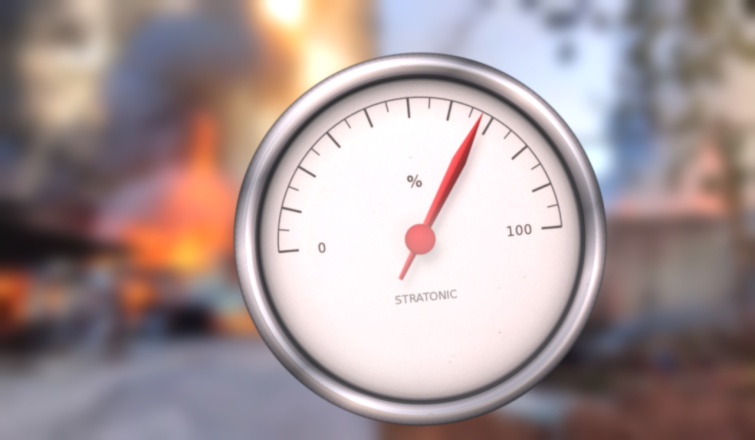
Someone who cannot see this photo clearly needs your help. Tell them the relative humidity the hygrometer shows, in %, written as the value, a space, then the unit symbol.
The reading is 67.5 %
